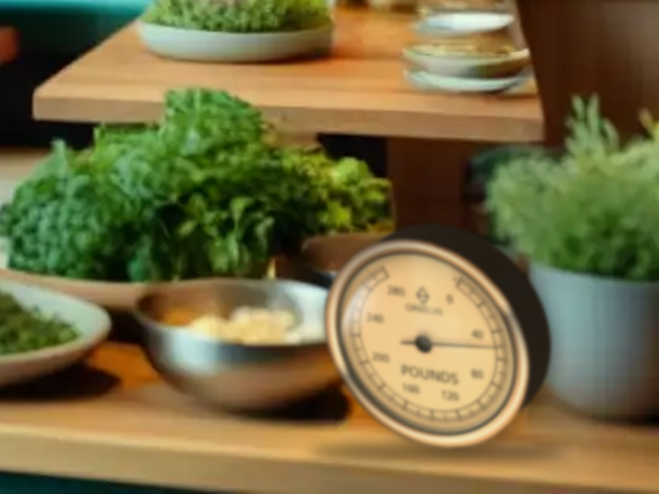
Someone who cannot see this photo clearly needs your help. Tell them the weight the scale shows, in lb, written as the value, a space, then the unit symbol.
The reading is 50 lb
